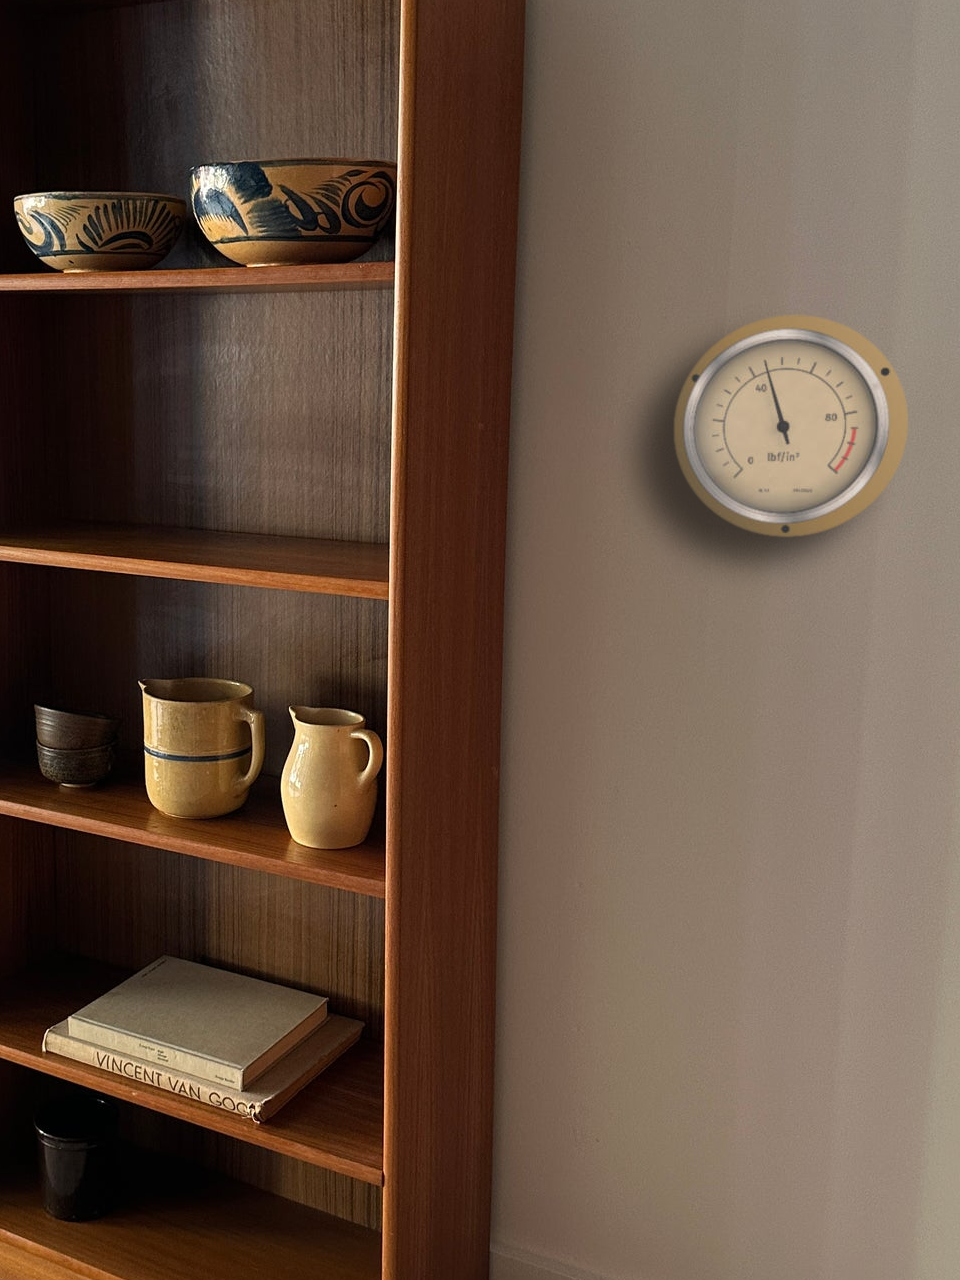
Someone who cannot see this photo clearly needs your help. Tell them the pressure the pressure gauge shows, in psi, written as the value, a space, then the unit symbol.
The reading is 45 psi
